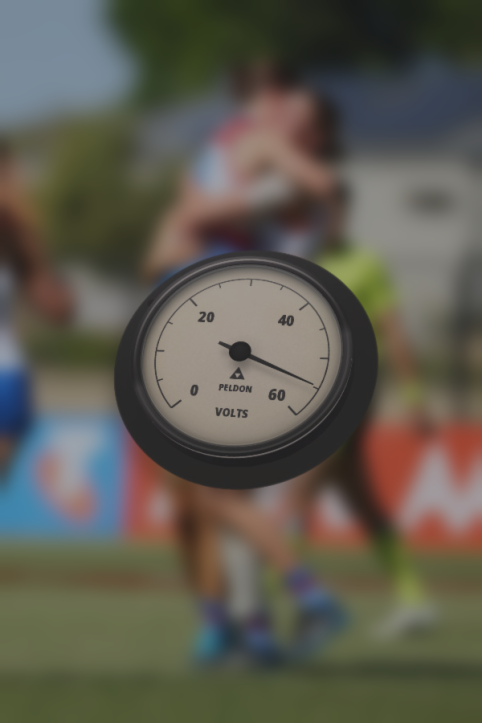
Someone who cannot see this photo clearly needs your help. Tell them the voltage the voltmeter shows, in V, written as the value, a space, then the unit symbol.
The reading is 55 V
